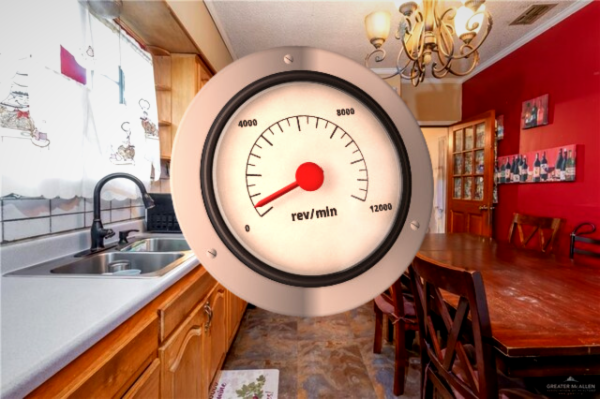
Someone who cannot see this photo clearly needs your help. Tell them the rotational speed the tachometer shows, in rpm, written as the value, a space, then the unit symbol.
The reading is 500 rpm
